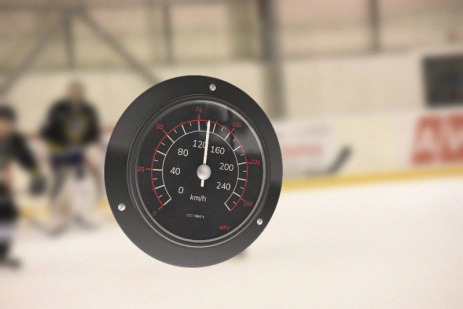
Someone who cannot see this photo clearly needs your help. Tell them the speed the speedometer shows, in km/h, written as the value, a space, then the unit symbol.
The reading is 130 km/h
